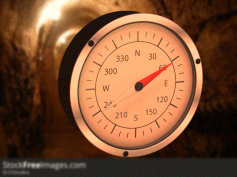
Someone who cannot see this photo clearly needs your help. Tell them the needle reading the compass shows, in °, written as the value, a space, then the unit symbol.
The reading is 60 °
